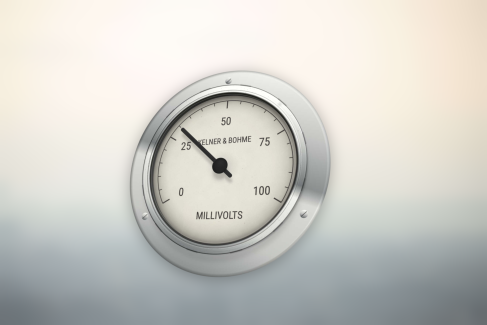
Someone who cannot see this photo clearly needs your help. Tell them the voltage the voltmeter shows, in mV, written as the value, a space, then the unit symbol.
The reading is 30 mV
